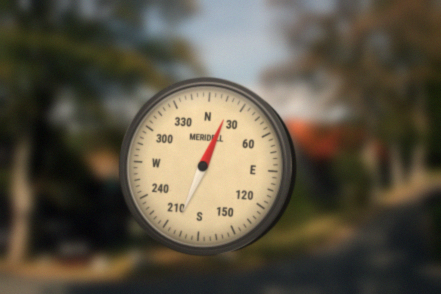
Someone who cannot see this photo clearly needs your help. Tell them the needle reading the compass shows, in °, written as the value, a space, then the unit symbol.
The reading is 20 °
